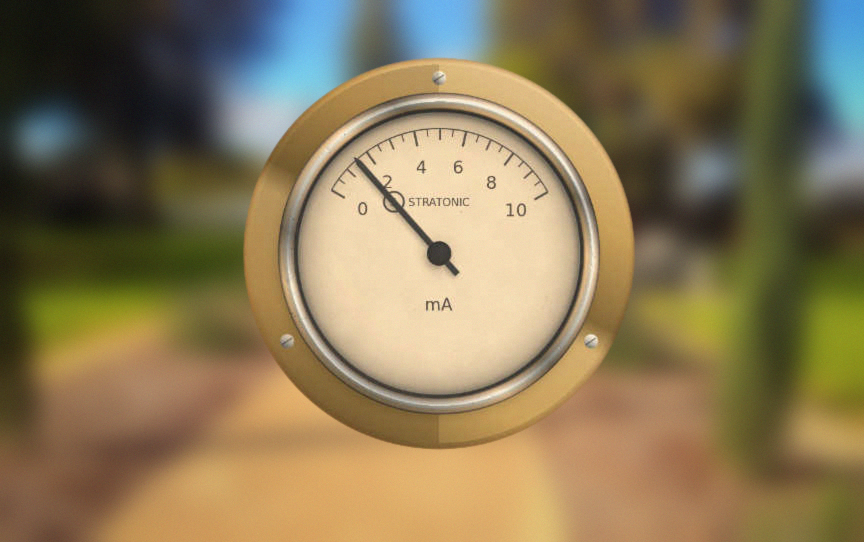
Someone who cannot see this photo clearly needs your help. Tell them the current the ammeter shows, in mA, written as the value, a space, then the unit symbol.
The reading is 1.5 mA
